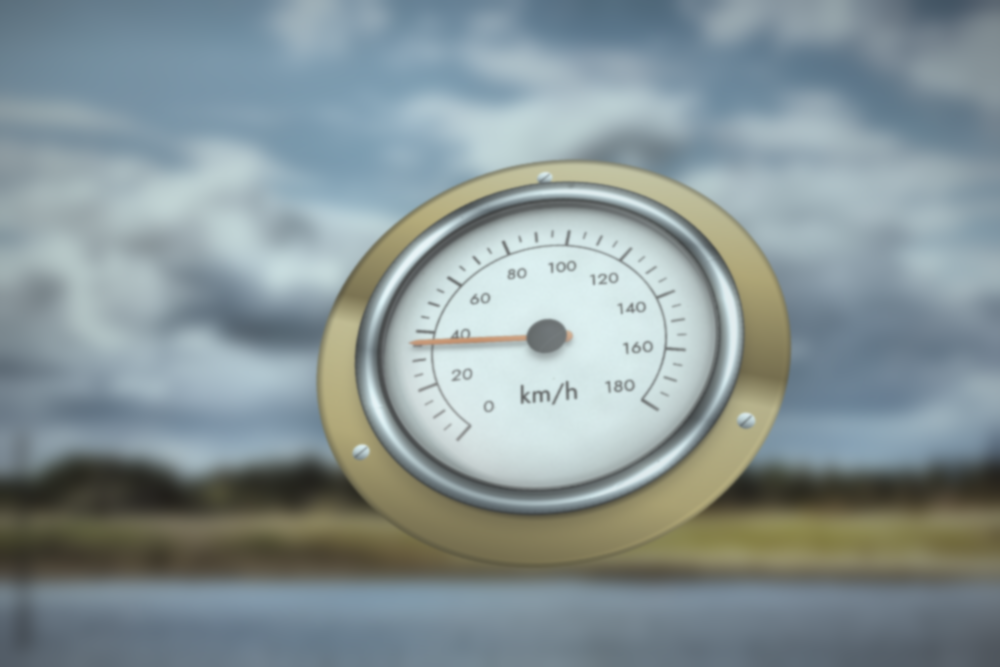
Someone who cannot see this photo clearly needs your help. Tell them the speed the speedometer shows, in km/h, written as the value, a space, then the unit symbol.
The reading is 35 km/h
